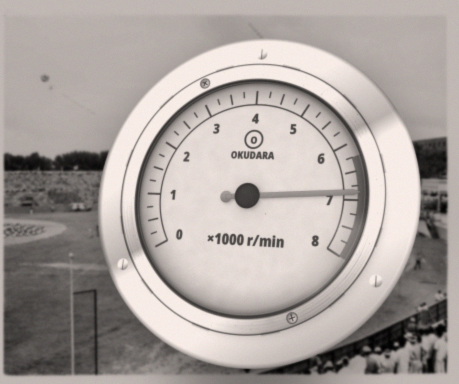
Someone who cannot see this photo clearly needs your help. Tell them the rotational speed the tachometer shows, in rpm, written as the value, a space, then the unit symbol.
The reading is 6875 rpm
